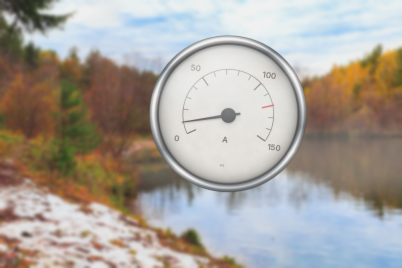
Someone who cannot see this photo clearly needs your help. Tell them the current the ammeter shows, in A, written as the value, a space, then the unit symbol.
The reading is 10 A
